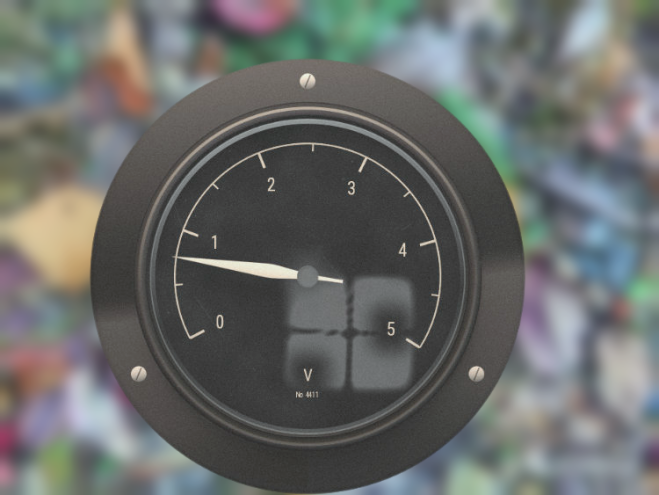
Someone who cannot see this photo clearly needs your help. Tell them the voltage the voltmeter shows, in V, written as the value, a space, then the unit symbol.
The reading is 0.75 V
